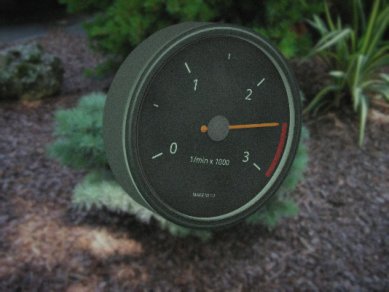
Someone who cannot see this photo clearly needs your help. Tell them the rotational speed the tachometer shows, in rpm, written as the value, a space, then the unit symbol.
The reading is 2500 rpm
